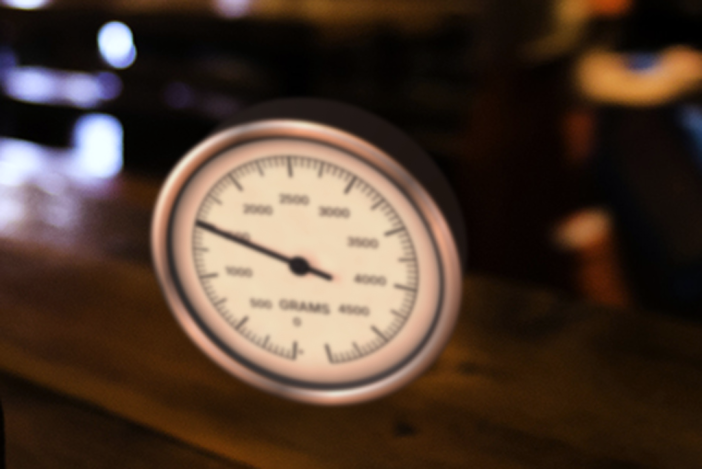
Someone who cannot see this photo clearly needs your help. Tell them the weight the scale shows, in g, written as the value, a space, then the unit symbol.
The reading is 1500 g
